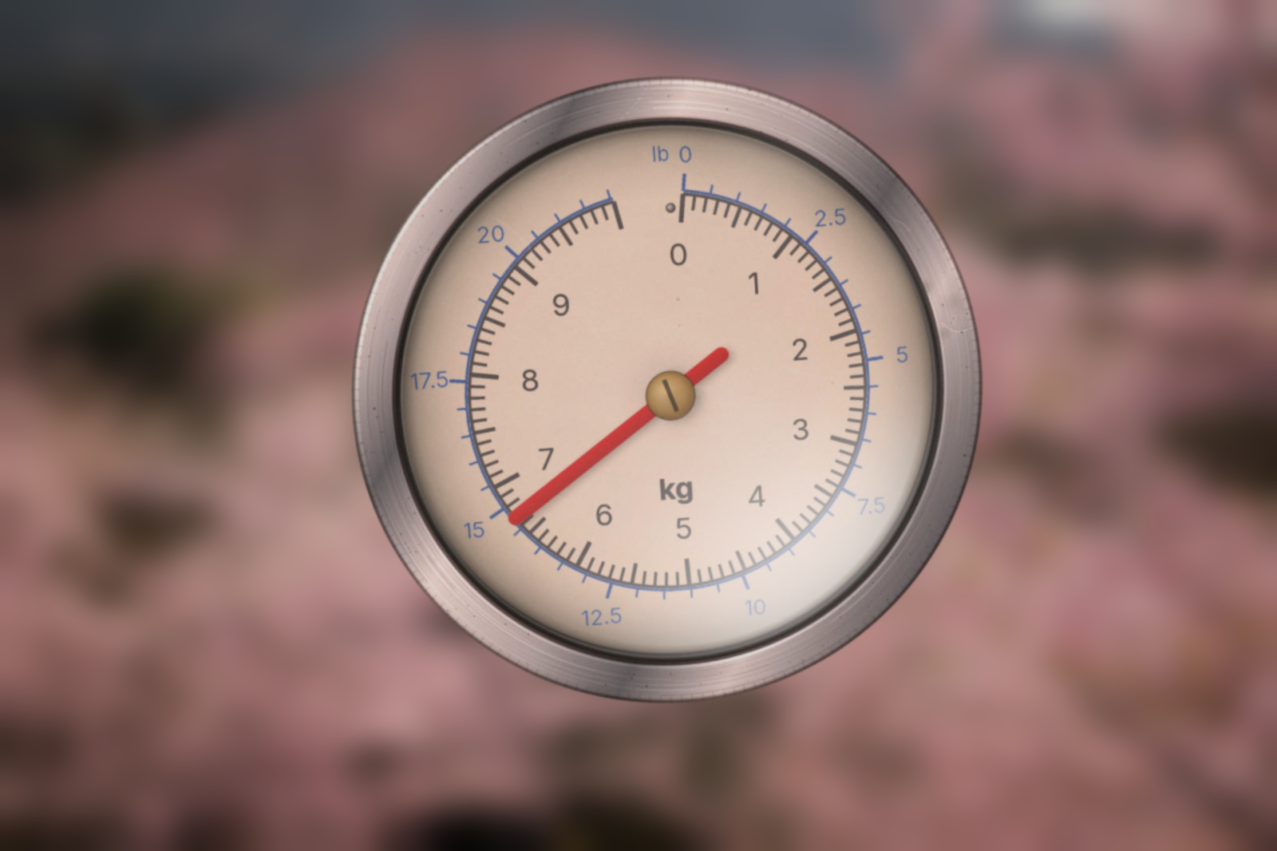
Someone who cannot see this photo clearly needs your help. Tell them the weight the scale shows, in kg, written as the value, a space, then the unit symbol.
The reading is 6.7 kg
